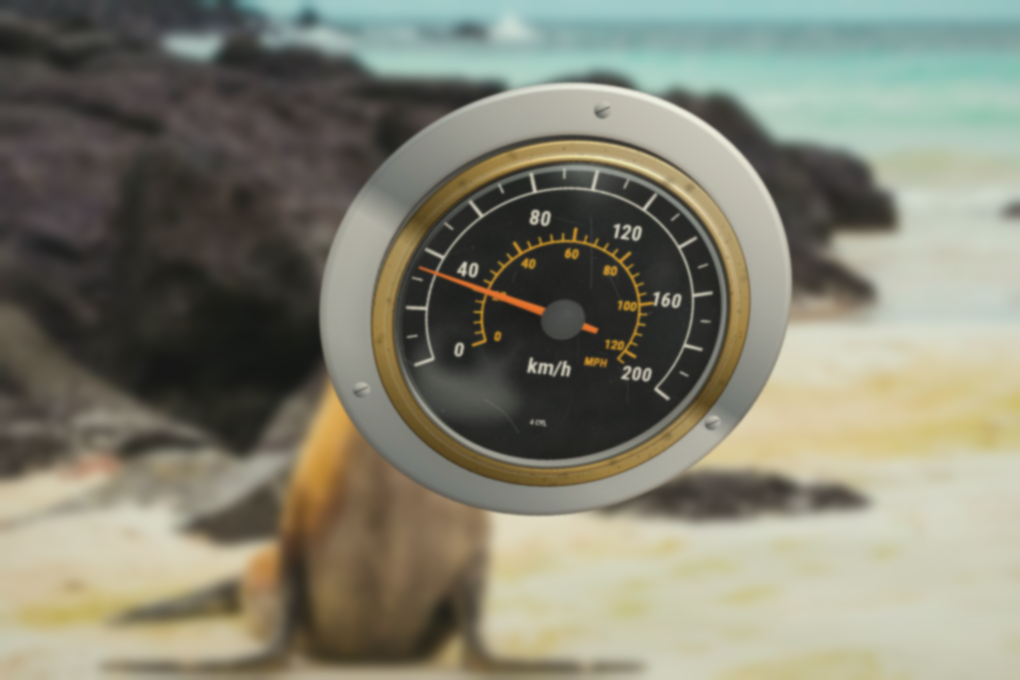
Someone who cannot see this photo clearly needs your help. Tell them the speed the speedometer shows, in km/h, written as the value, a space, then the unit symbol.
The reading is 35 km/h
